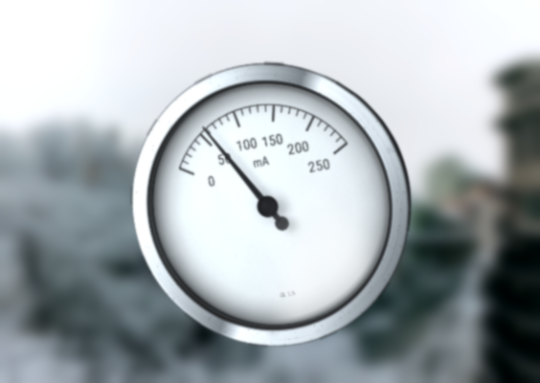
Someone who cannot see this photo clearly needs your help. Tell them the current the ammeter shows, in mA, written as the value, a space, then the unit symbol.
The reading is 60 mA
